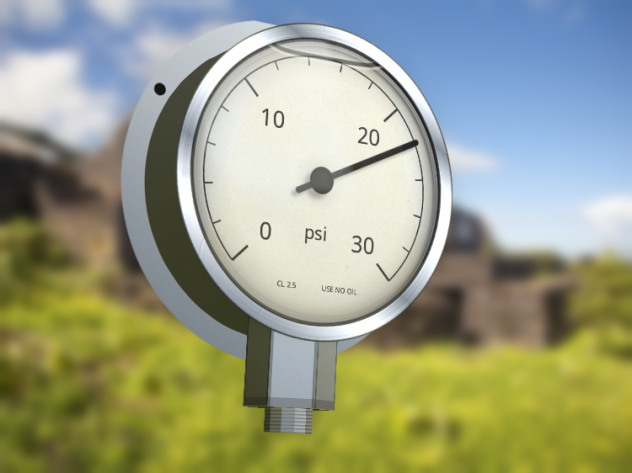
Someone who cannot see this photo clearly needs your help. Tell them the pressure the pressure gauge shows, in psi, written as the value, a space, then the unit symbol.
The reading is 22 psi
